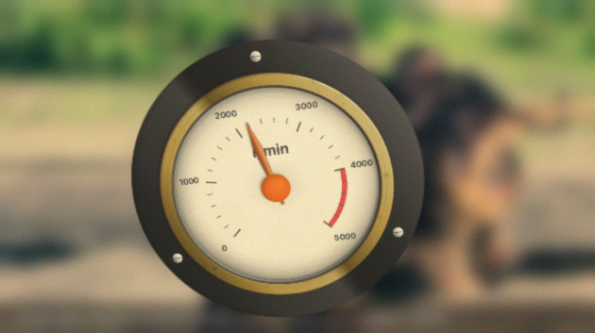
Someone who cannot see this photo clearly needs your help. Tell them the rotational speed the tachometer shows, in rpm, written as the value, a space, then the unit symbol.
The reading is 2200 rpm
